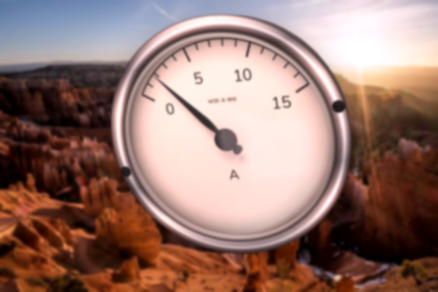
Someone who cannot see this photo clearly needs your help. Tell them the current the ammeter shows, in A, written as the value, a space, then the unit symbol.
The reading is 2 A
